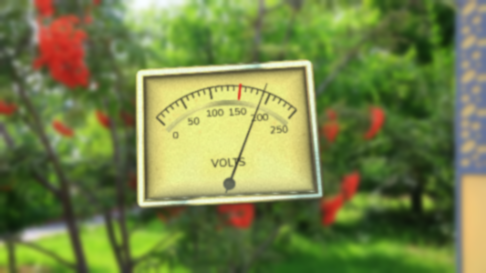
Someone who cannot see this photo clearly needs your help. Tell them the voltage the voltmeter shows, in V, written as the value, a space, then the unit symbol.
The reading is 190 V
